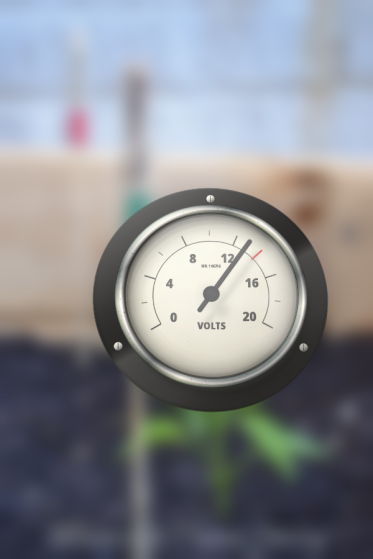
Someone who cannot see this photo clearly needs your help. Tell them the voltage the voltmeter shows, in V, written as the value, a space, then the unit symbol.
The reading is 13 V
